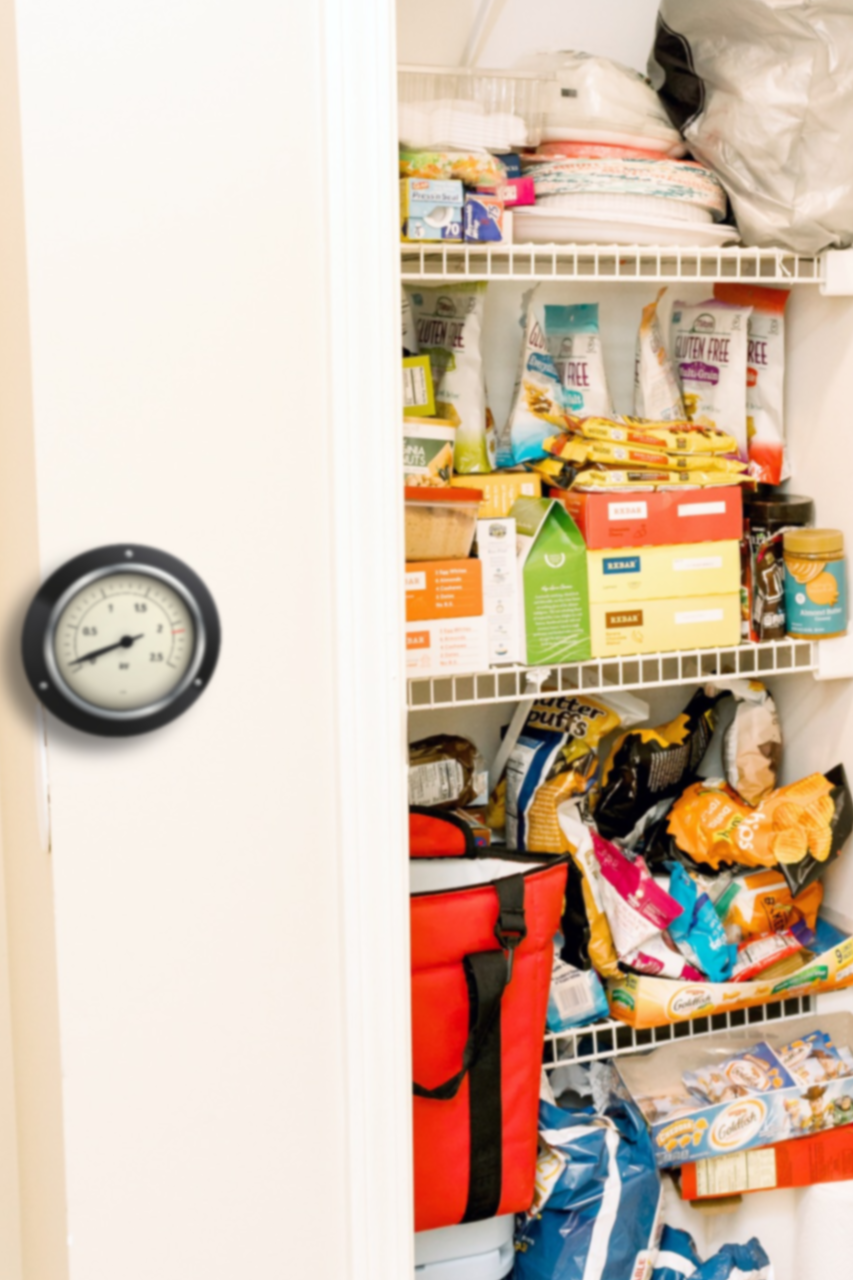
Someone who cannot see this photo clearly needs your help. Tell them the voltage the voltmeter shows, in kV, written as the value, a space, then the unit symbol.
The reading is 0.1 kV
